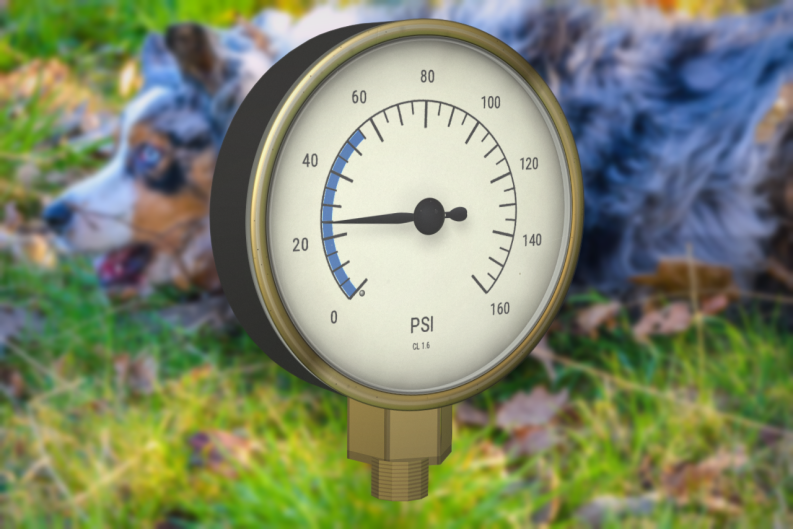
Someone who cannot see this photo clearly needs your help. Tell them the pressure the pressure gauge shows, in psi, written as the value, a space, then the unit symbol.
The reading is 25 psi
